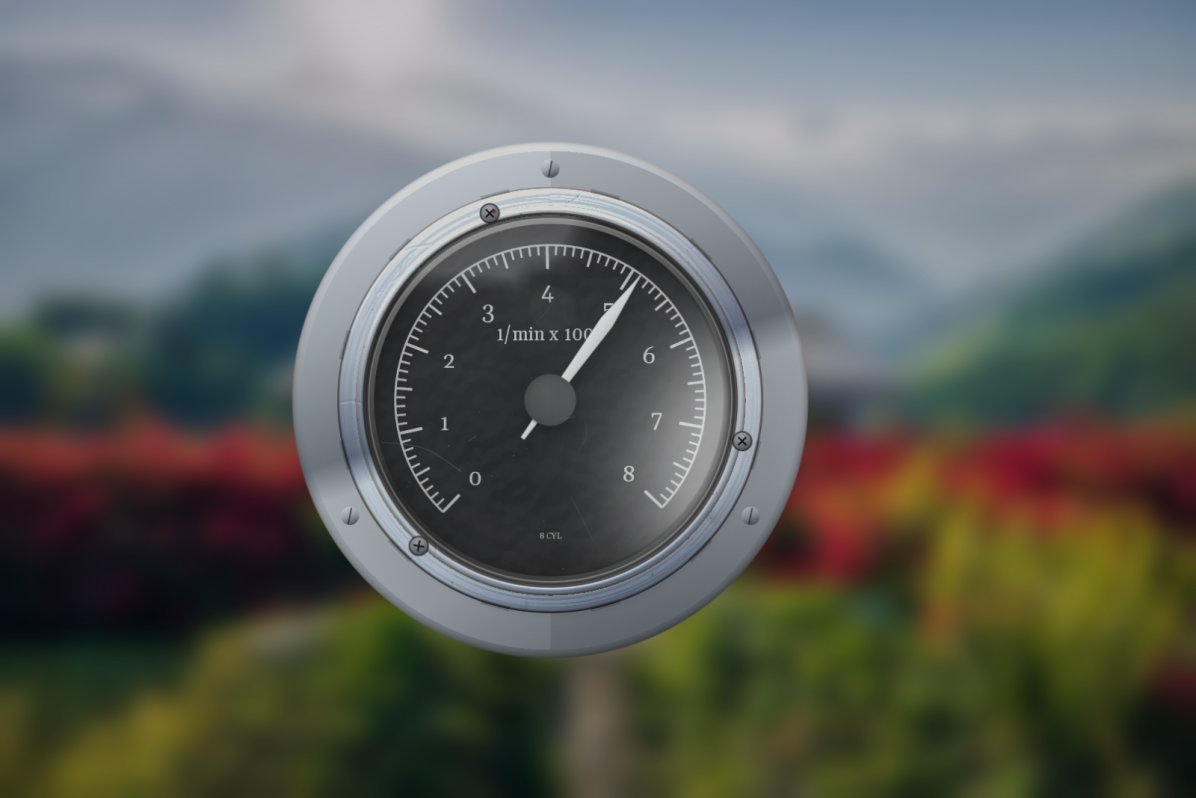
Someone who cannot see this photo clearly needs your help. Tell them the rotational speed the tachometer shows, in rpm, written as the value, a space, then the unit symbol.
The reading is 5100 rpm
